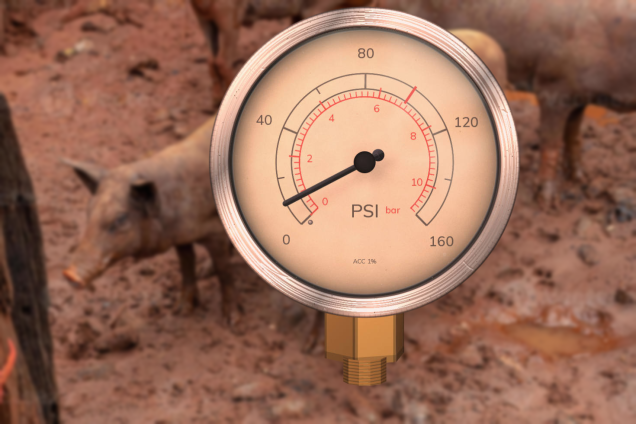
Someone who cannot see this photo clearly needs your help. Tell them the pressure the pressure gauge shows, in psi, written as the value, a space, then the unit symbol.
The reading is 10 psi
